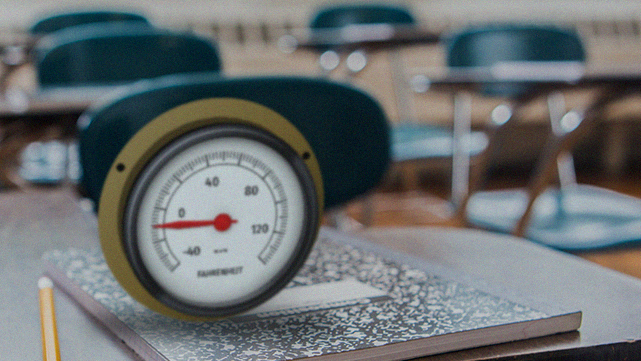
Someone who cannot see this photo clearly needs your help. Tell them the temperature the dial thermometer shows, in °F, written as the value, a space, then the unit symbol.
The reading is -10 °F
